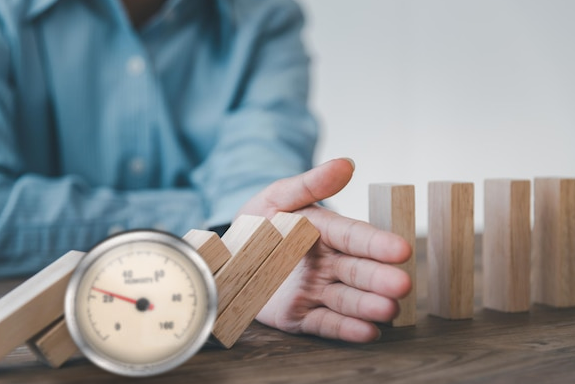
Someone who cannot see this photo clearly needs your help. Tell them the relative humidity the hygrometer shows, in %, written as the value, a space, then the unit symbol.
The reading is 24 %
